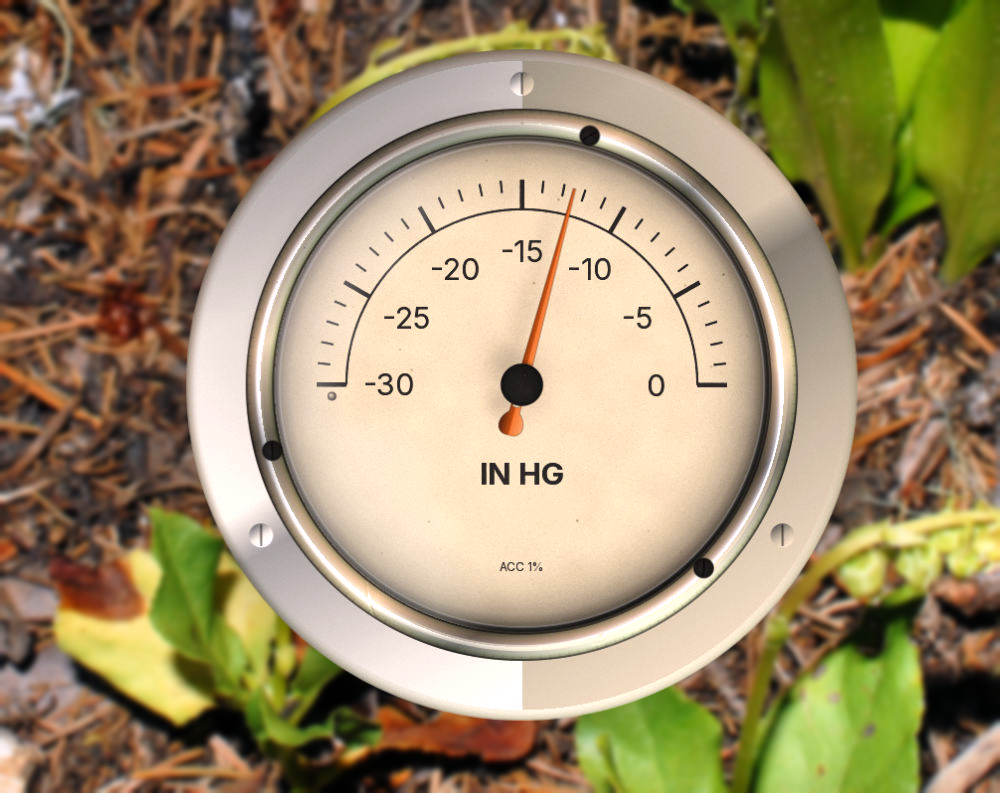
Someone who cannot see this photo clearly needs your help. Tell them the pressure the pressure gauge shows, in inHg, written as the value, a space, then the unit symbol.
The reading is -12.5 inHg
